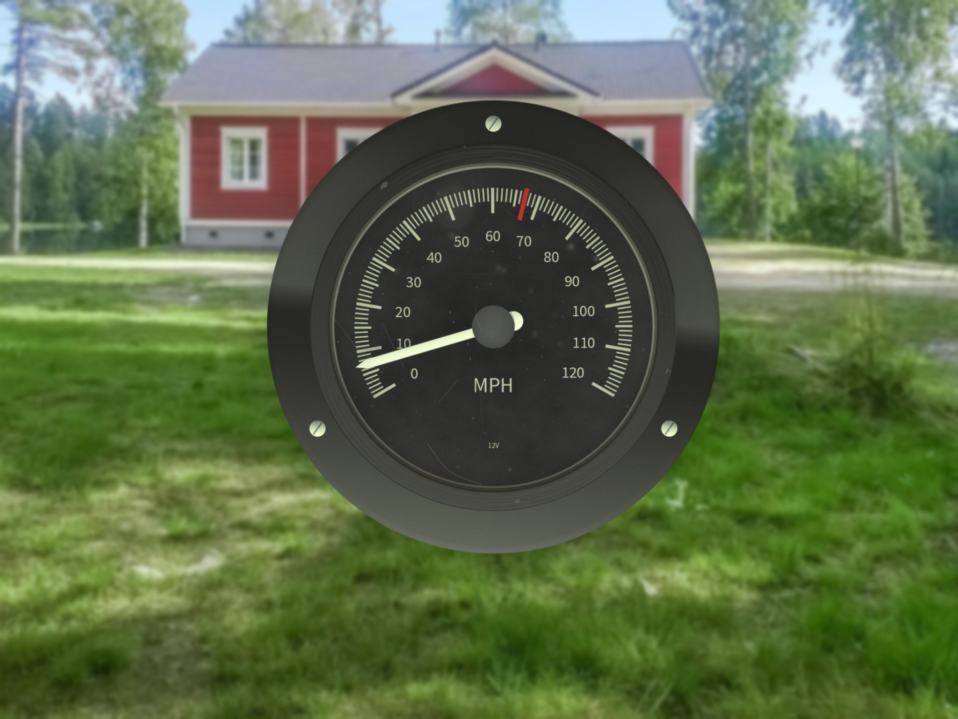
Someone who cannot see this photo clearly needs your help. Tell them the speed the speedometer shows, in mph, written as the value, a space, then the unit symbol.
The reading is 7 mph
